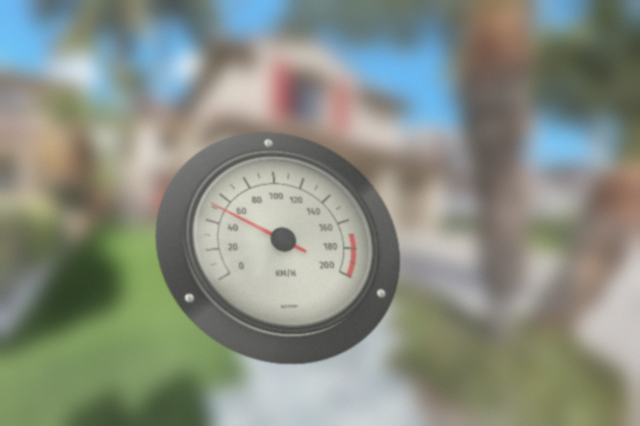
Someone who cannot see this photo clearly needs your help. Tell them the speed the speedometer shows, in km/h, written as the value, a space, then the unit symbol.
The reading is 50 km/h
